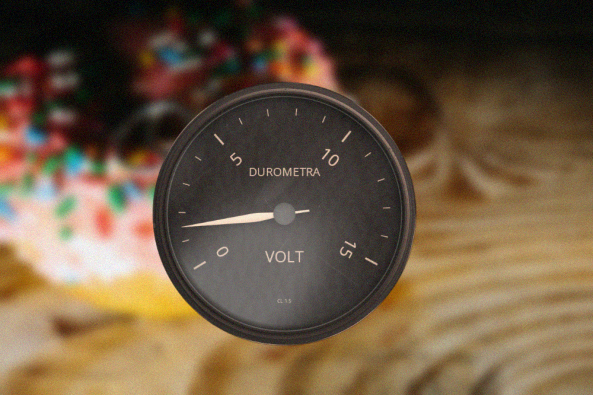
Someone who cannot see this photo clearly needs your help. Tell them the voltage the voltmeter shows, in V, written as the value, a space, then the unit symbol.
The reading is 1.5 V
